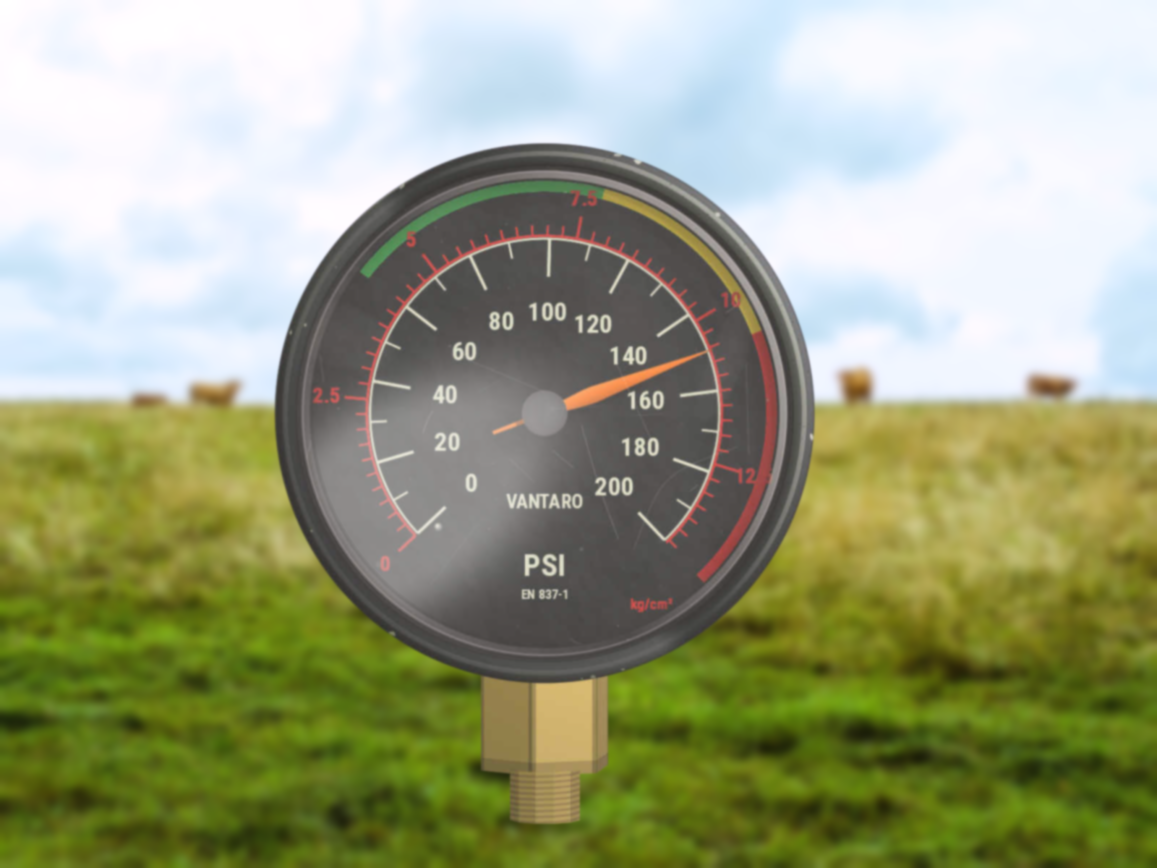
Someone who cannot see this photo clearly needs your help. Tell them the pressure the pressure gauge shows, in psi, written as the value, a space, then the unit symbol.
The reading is 150 psi
